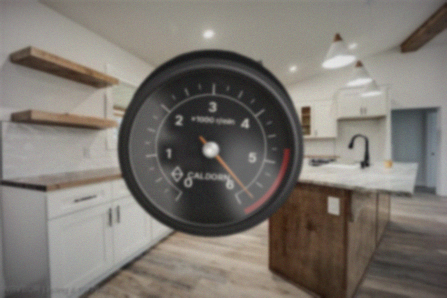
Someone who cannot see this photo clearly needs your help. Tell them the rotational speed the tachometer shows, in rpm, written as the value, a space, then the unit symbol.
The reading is 5750 rpm
